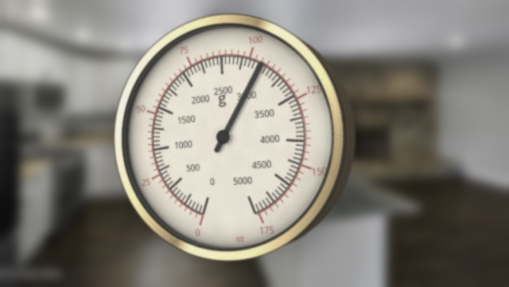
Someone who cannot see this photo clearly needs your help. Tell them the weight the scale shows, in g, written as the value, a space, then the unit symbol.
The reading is 3000 g
